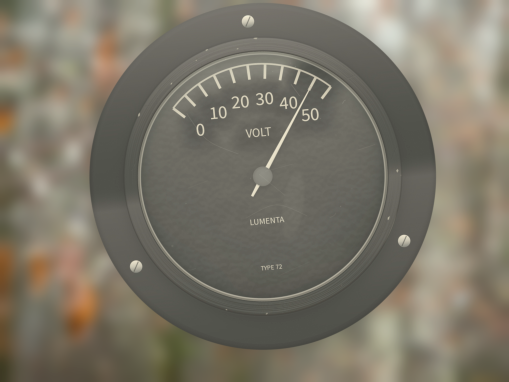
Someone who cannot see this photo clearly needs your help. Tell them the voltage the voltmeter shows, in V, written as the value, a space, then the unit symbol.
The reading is 45 V
